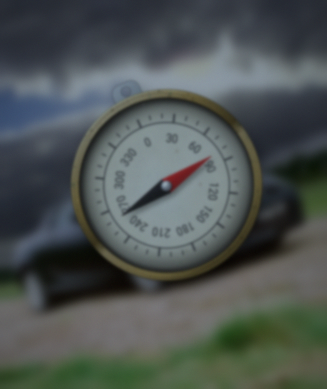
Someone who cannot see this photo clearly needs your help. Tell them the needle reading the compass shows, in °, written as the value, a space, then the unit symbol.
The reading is 80 °
